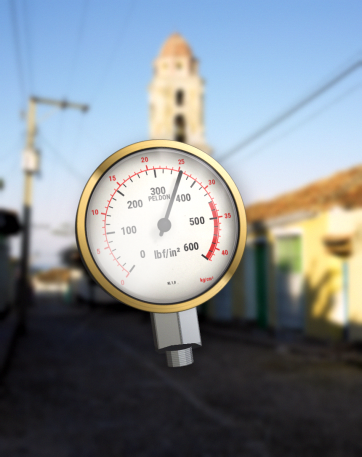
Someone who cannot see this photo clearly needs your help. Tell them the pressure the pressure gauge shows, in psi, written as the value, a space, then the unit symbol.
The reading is 360 psi
